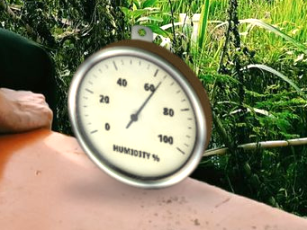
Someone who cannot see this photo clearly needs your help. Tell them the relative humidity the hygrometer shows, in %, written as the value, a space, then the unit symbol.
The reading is 64 %
